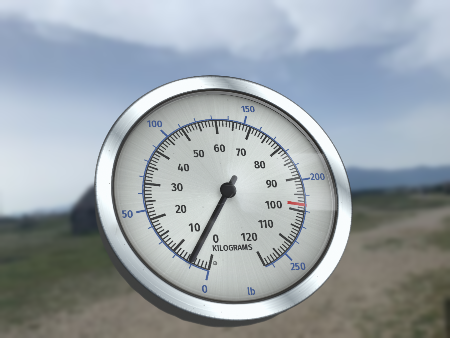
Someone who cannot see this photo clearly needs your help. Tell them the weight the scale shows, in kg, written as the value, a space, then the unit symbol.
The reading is 5 kg
